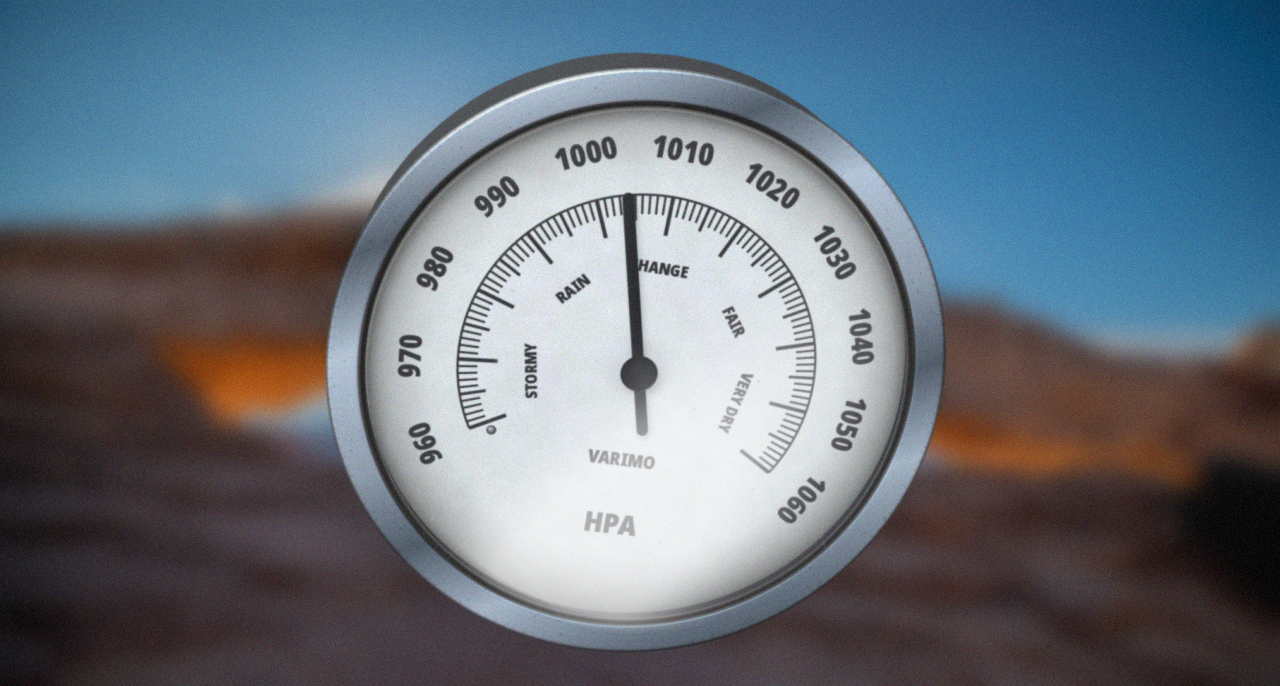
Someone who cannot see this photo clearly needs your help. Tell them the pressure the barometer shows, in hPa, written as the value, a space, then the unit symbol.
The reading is 1004 hPa
